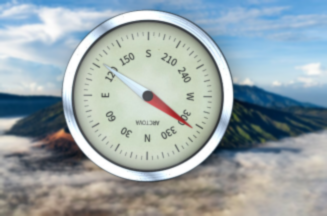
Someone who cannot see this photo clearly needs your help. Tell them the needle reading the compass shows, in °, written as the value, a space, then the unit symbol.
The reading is 305 °
